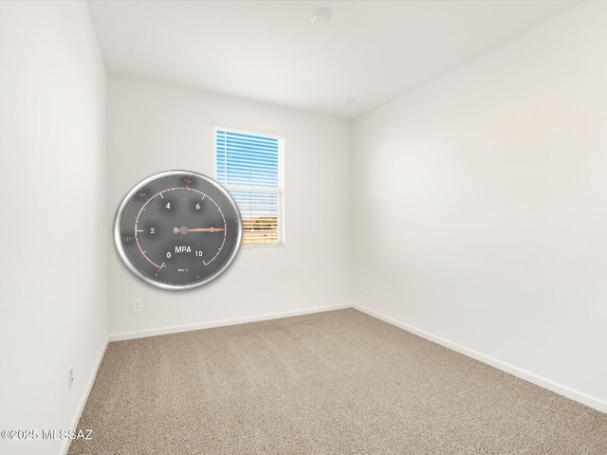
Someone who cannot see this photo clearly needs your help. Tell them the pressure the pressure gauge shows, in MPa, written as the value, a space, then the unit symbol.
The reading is 8 MPa
